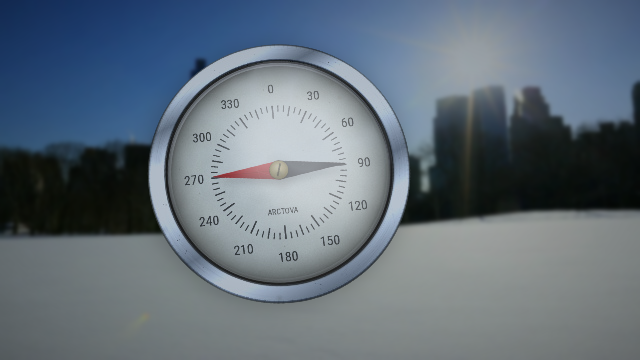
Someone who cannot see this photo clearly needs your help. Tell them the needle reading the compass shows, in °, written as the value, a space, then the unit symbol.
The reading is 270 °
